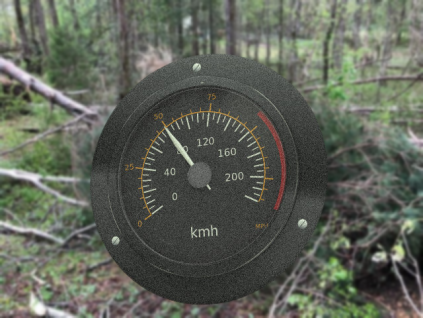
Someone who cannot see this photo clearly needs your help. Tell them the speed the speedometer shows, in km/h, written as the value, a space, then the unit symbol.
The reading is 80 km/h
